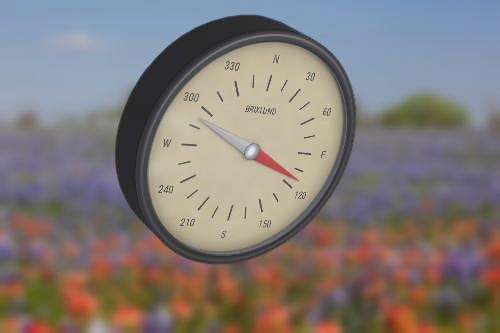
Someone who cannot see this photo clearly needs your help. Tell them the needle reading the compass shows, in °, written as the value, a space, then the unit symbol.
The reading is 112.5 °
